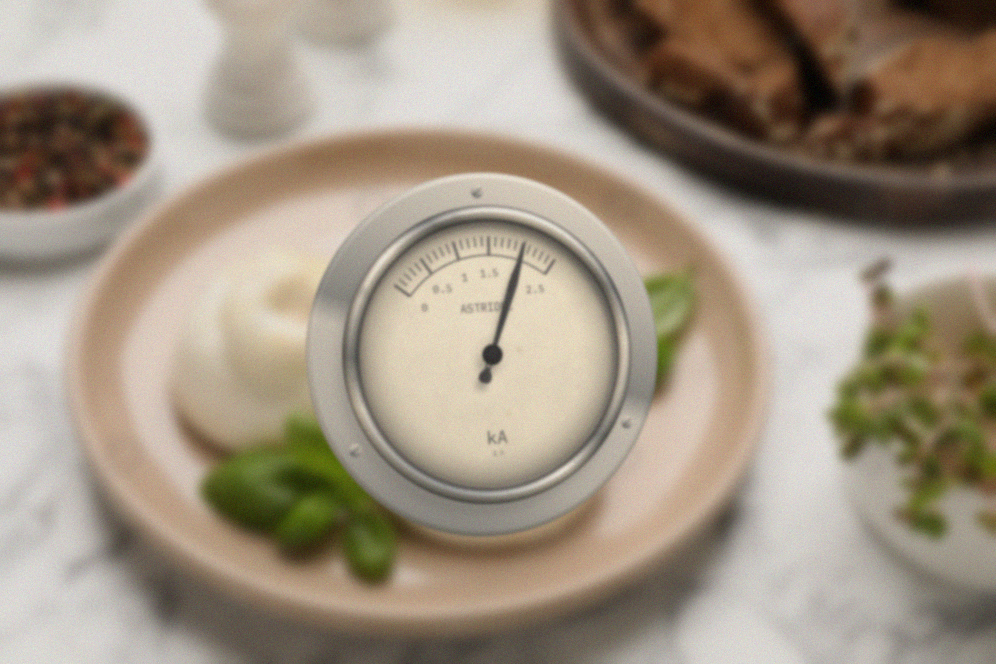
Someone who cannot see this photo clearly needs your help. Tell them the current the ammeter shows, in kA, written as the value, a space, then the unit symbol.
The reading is 2 kA
